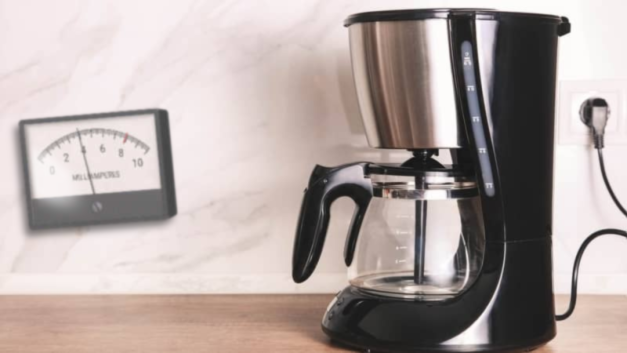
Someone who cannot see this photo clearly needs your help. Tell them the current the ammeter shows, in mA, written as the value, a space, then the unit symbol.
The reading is 4 mA
